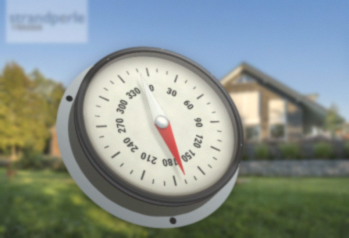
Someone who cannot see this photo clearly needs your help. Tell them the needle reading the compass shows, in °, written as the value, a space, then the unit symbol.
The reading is 170 °
